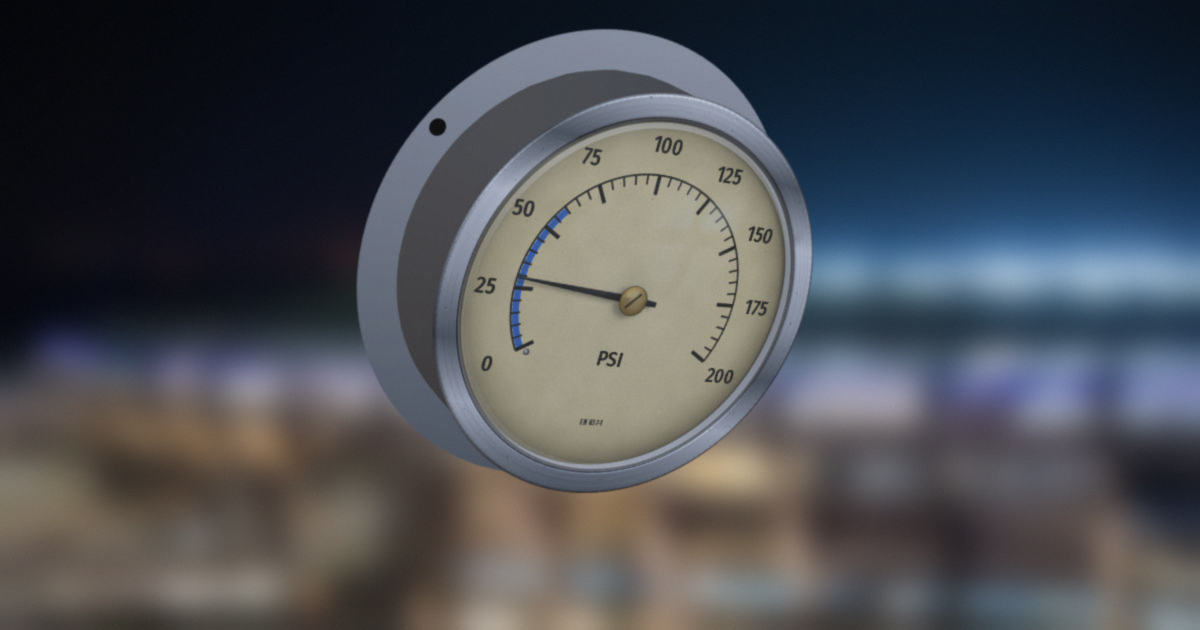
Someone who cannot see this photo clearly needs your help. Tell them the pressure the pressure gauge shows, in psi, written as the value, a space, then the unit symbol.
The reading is 30 psi
